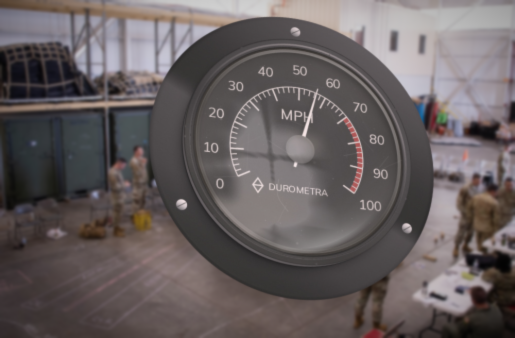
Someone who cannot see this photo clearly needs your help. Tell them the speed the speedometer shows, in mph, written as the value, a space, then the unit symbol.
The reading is 56 mph
